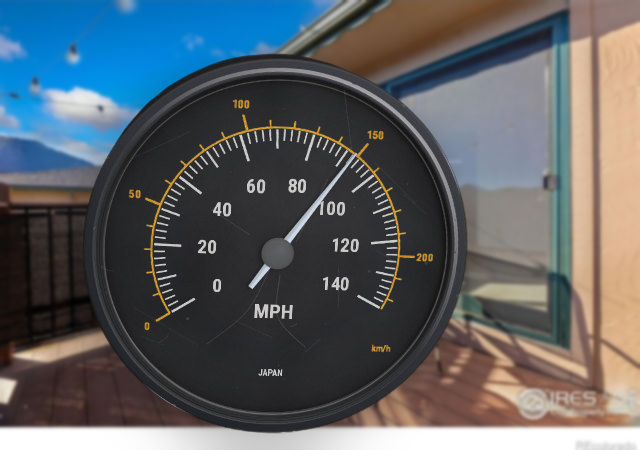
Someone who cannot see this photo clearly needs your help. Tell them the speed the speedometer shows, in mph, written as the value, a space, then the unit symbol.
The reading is 92 mph
